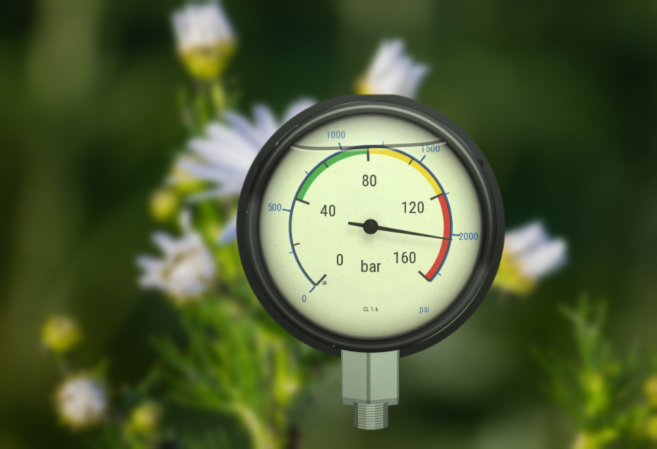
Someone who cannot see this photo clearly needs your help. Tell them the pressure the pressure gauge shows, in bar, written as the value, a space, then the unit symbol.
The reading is 140 bar
